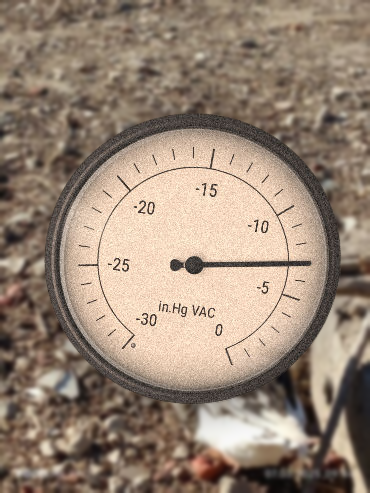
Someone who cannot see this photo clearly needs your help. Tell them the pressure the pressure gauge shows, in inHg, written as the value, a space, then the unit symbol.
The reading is -7 inHg
